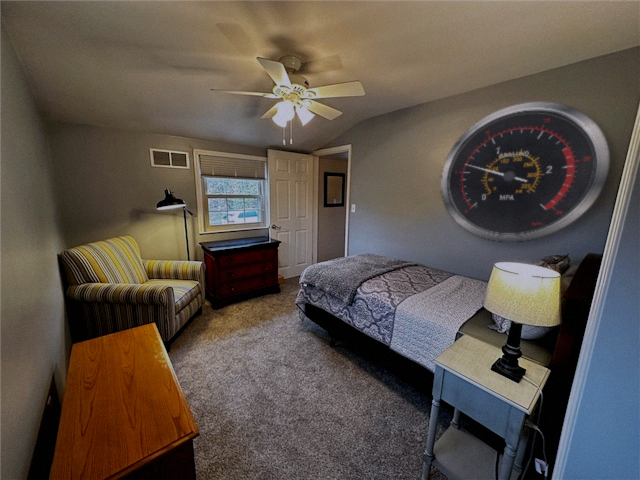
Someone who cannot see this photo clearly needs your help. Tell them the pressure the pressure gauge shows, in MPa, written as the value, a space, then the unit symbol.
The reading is 0.6 MPa
